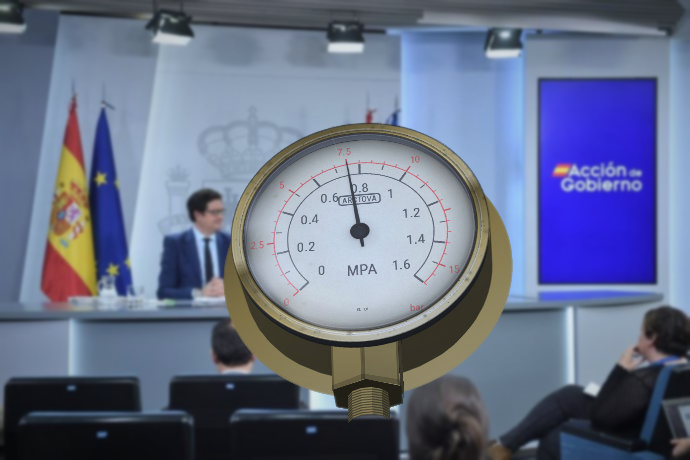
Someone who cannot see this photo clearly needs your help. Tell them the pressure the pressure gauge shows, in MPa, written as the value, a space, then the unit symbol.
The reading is 0.75 MPa
